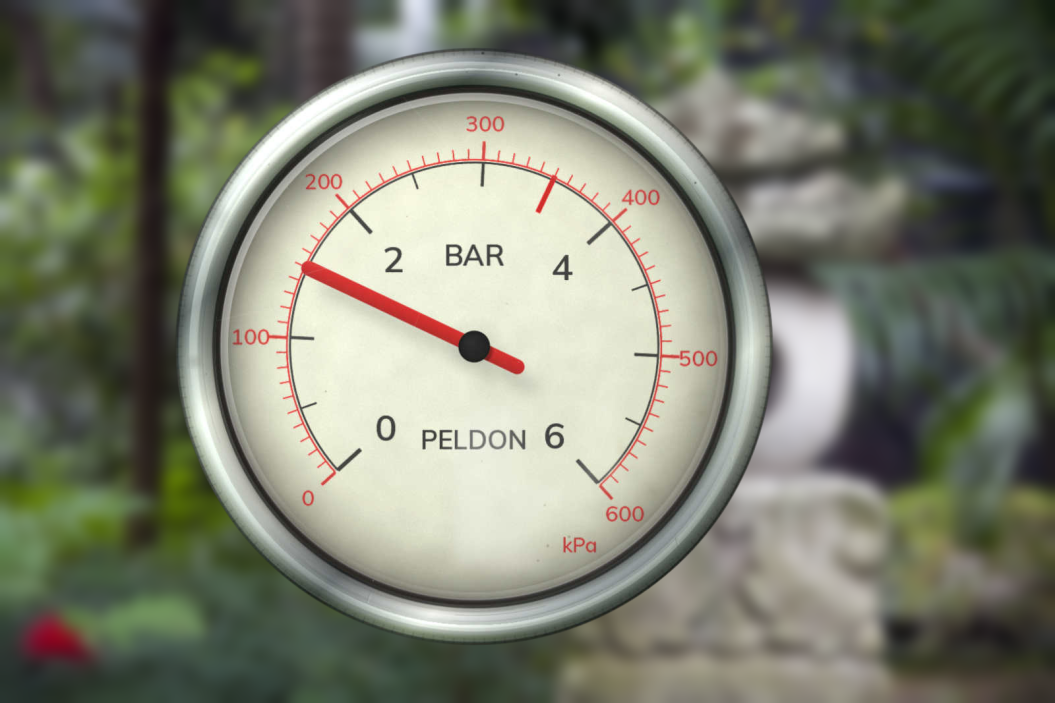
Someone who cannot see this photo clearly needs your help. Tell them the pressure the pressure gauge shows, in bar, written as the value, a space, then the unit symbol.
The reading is 1.5 bar
